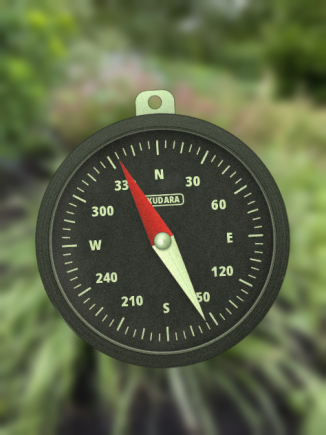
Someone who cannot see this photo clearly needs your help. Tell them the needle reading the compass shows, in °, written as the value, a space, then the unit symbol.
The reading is 335 °
